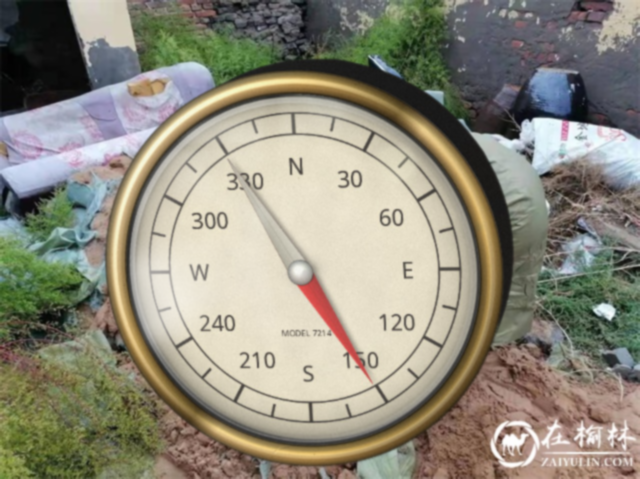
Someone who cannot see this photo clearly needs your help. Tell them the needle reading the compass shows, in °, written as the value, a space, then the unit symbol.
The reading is 150 °
